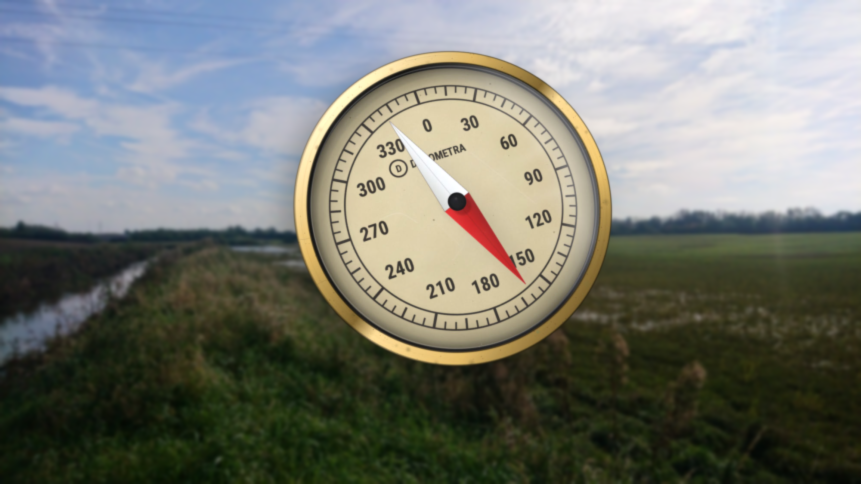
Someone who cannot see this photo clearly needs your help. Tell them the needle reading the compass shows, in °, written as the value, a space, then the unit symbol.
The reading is 160 °
